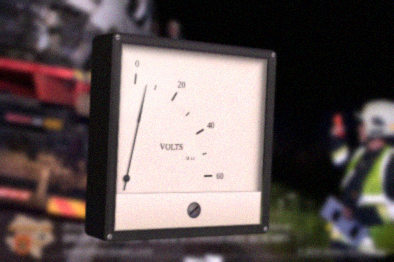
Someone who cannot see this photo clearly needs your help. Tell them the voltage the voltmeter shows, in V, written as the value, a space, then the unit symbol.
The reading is 5 V
